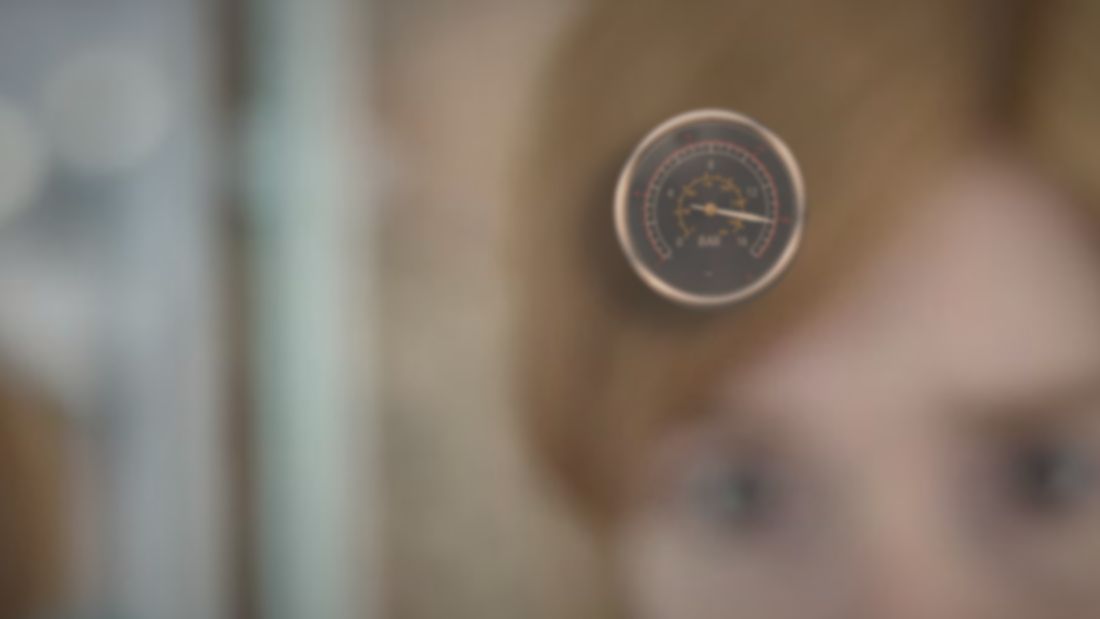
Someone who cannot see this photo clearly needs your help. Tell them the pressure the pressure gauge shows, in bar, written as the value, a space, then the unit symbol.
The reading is 14 bar
